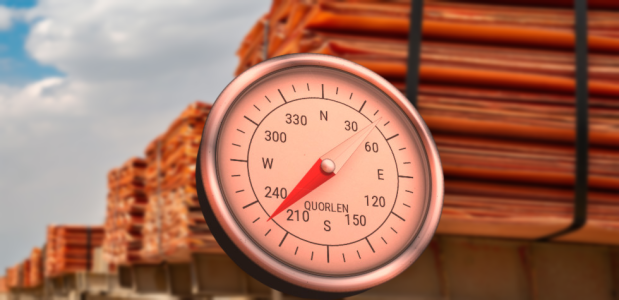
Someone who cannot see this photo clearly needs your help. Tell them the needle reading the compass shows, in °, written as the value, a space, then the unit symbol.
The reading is 225 °
